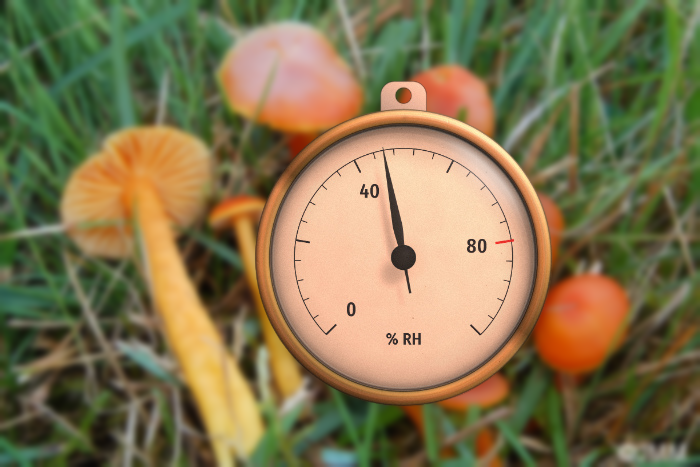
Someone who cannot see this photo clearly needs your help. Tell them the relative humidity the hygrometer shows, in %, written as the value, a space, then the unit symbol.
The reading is 46 %
